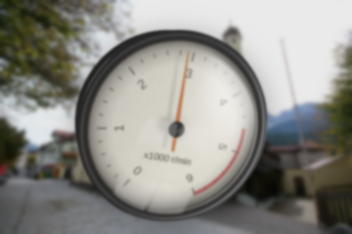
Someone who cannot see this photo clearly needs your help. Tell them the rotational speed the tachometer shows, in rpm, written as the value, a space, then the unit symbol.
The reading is 2900 rpm
